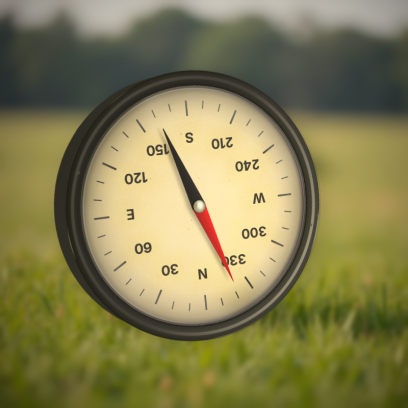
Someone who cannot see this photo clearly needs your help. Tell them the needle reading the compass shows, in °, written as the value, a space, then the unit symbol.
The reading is 340 °
